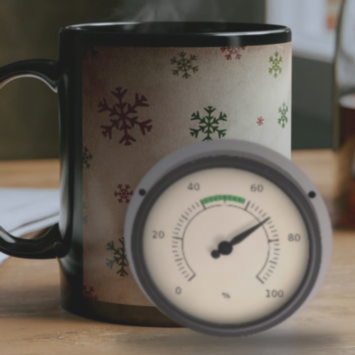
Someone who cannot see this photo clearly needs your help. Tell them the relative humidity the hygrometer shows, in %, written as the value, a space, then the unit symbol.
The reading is 70 %
